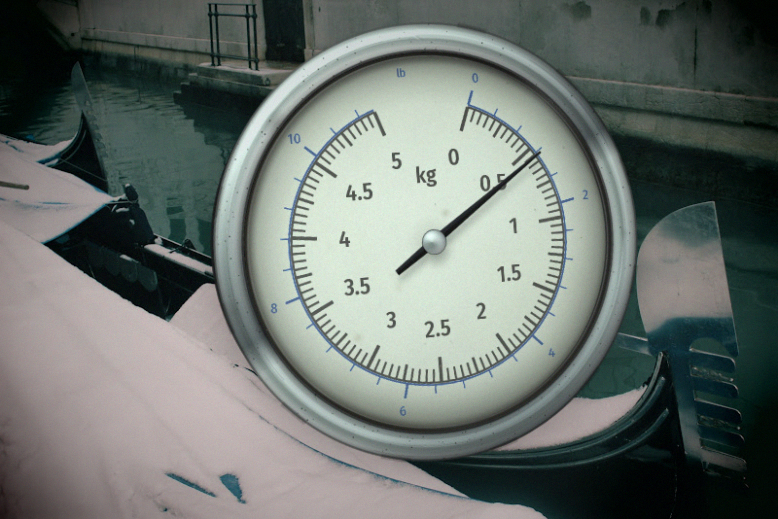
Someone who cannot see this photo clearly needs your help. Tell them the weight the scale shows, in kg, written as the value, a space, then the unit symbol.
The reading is 0.55 kg
